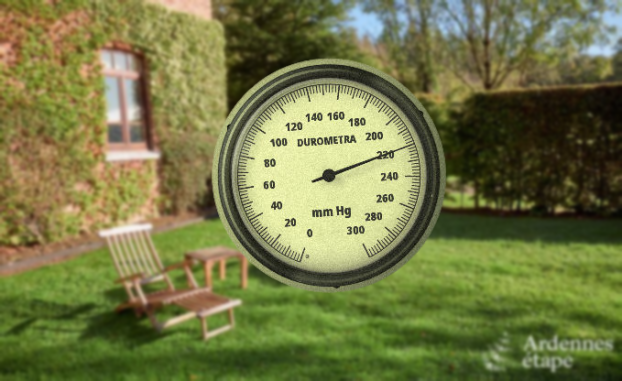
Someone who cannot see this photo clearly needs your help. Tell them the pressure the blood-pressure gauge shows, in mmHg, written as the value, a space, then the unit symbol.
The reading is 220 mmHg
